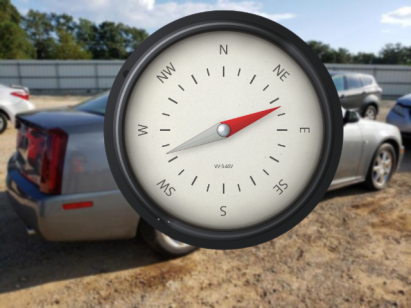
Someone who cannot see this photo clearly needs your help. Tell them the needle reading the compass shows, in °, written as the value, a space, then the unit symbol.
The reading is 67.5 °
